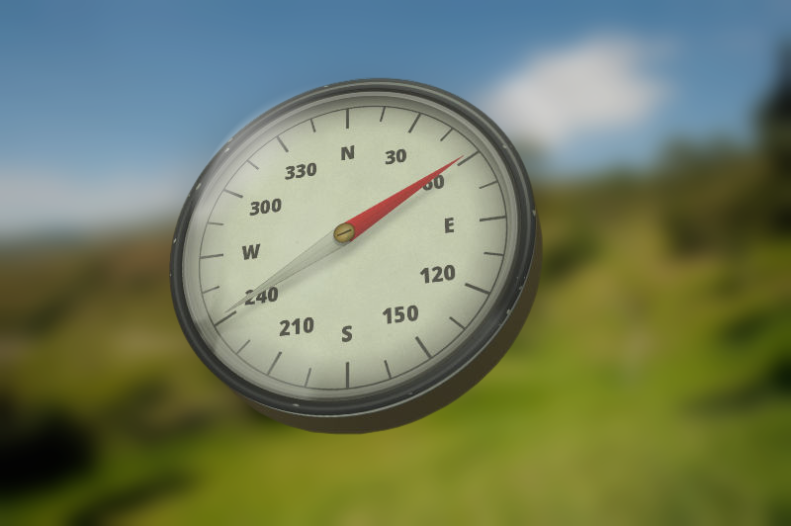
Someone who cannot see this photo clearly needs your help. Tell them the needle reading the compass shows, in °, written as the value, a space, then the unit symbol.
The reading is 60 °
